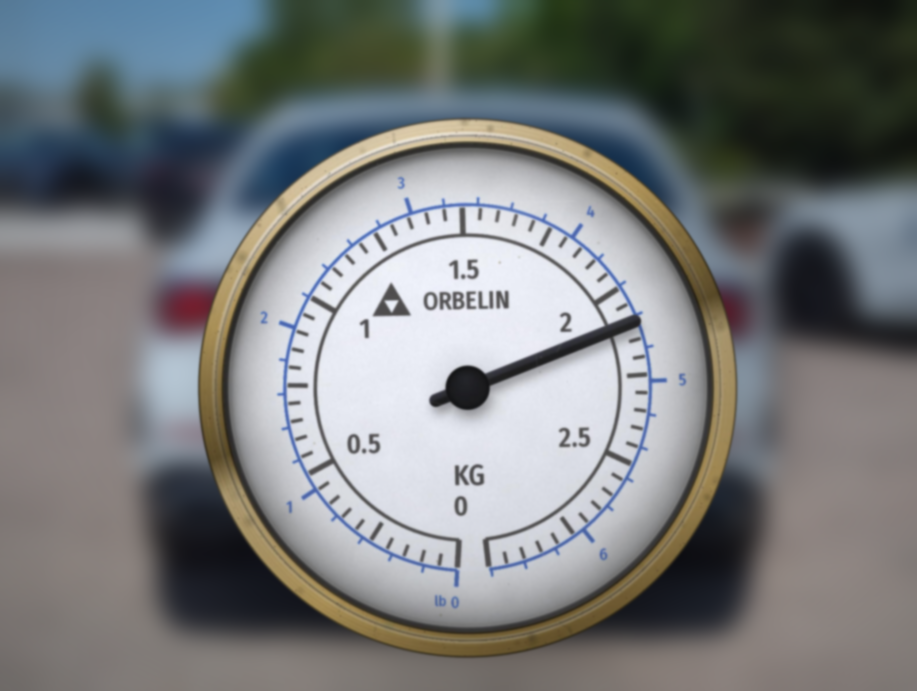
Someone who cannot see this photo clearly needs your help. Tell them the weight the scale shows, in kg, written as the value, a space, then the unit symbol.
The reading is 2.1 kg
